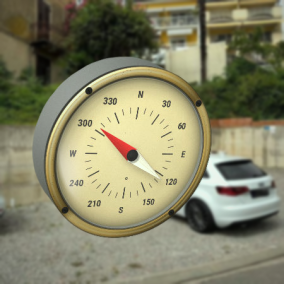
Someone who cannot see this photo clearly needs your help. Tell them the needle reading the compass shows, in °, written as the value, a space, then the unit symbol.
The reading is 305 °
